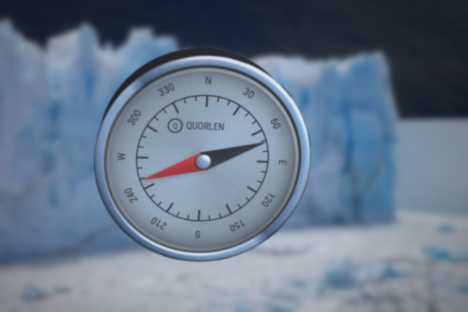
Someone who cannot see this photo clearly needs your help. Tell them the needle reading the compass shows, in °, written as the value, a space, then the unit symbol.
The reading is 250 °
